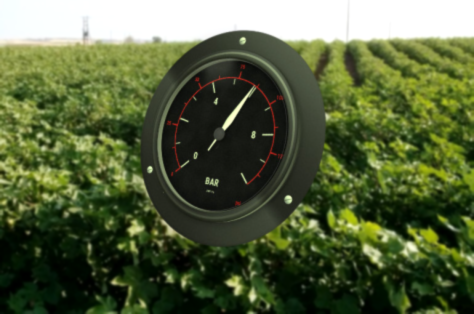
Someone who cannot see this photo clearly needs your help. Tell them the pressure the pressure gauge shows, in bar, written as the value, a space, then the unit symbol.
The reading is 6 bar
